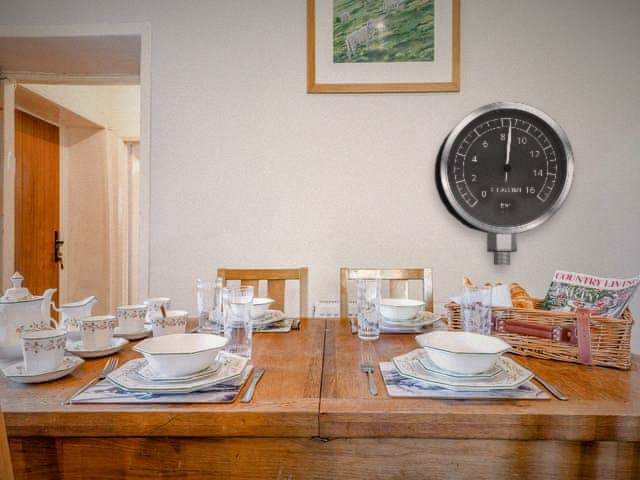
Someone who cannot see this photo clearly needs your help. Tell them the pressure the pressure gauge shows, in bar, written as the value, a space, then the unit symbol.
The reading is 8.5 bar
